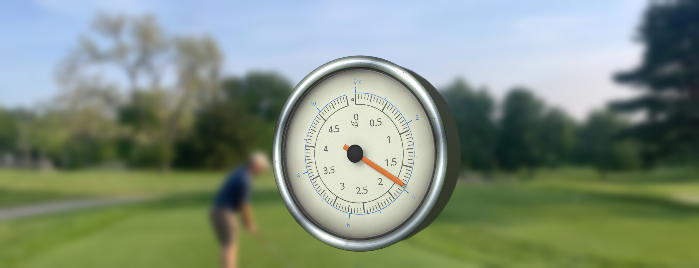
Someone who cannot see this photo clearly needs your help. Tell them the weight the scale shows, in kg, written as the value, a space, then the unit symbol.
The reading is 1.75 kg
